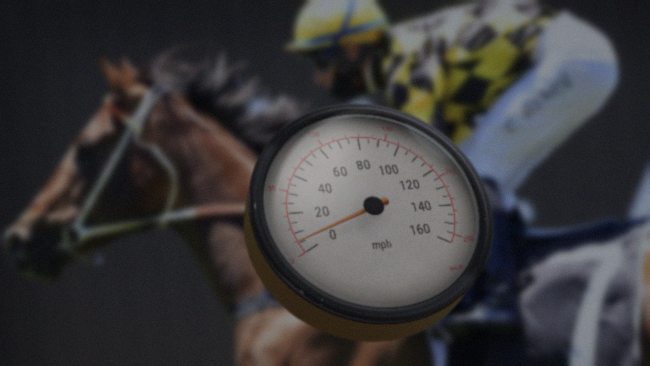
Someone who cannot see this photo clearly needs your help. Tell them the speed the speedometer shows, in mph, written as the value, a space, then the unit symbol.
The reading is 5 mph
